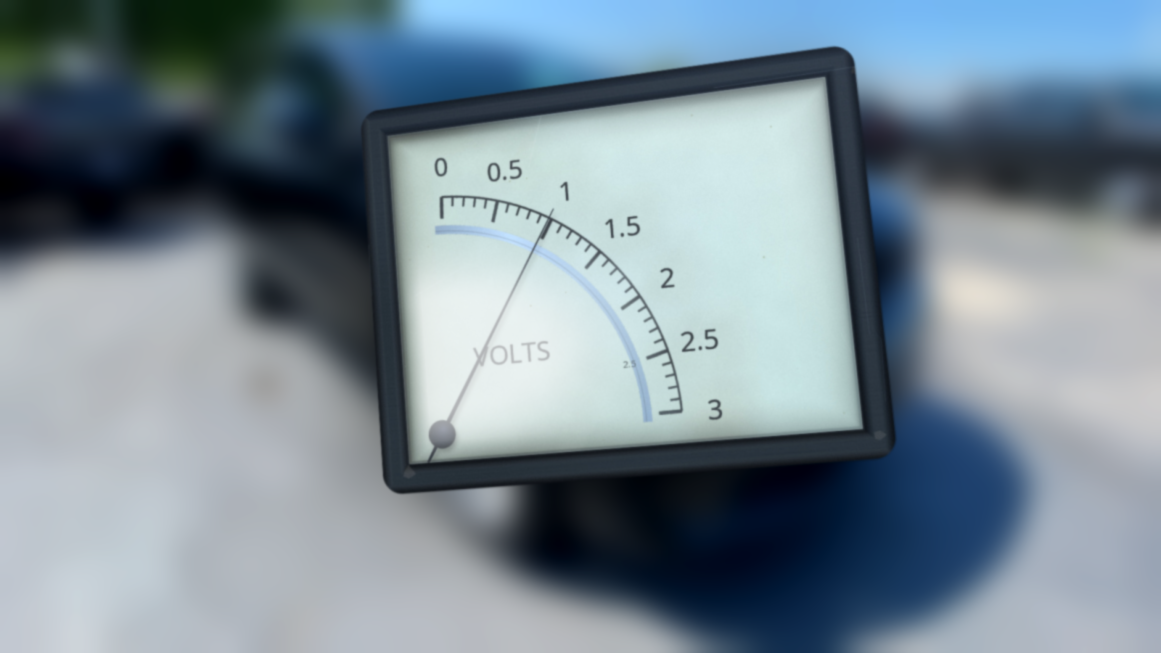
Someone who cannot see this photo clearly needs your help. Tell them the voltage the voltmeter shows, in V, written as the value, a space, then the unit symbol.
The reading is 1 V
